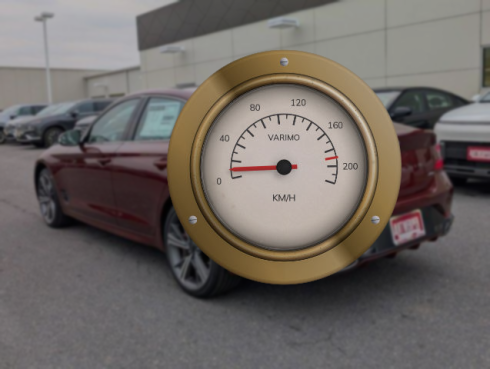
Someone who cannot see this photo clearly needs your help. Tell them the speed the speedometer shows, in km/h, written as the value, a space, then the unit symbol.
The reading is 10 km/h
